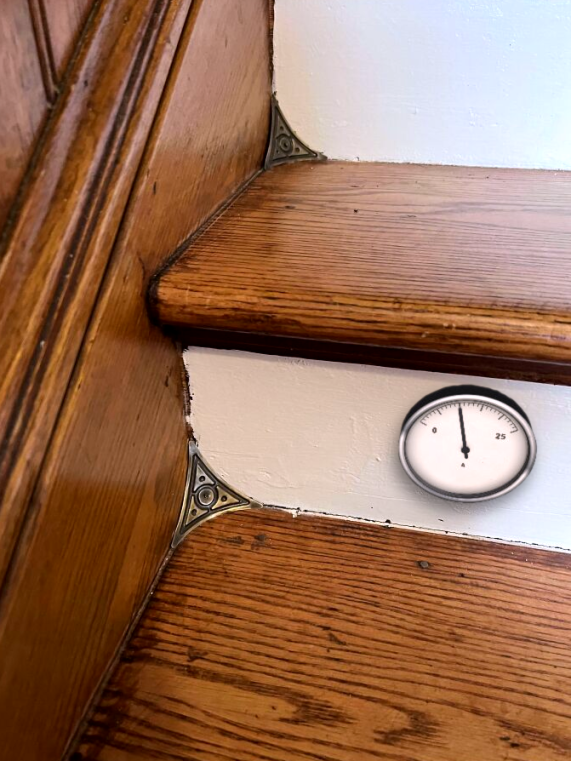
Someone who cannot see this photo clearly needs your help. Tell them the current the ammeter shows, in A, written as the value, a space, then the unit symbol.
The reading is 10 A
